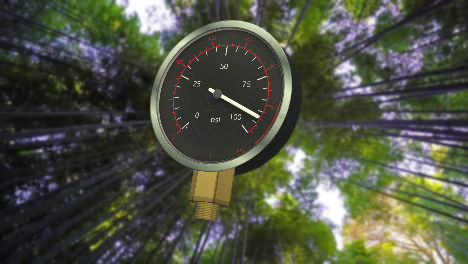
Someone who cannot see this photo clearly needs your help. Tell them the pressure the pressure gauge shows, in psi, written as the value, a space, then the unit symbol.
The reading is 92.5 psi
